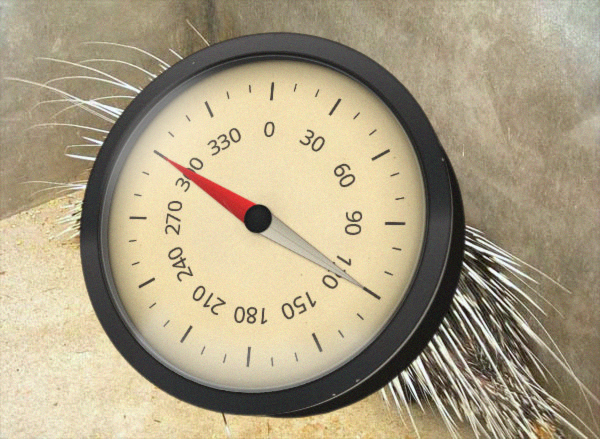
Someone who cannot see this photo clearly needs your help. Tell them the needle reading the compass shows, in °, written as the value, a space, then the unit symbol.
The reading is 300 °
